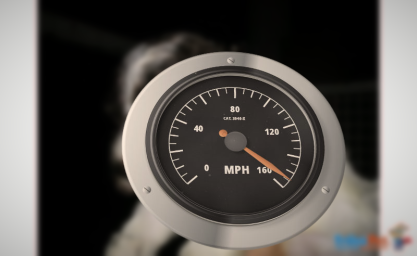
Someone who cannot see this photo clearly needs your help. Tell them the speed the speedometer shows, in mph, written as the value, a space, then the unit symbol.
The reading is 155 mph
